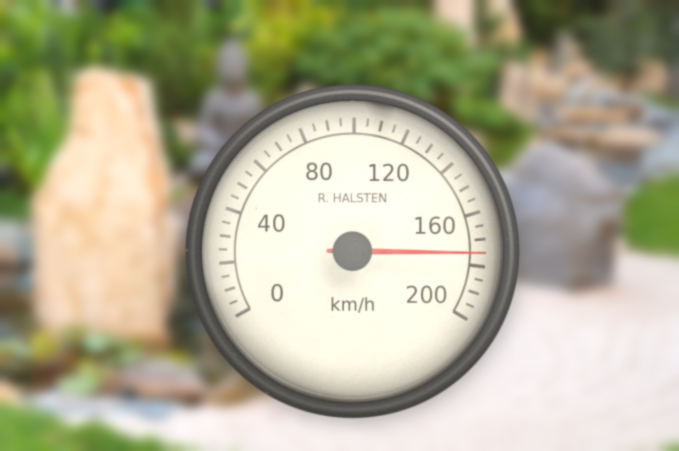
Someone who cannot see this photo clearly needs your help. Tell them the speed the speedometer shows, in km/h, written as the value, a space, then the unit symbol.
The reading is 175 km/h
